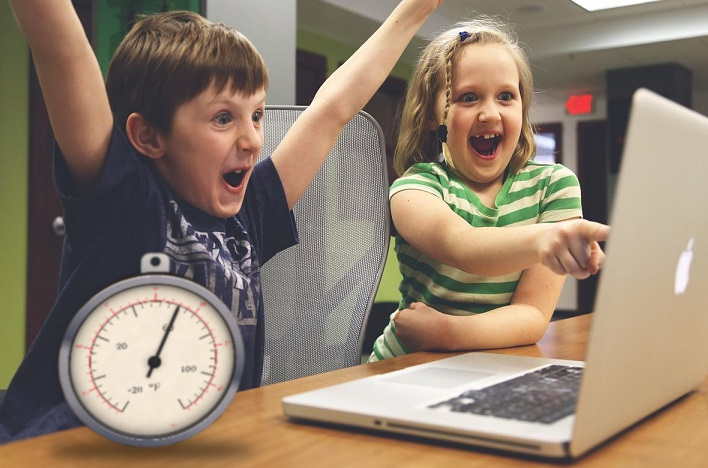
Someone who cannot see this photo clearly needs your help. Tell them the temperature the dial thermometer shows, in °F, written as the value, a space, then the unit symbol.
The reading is 60 °F
